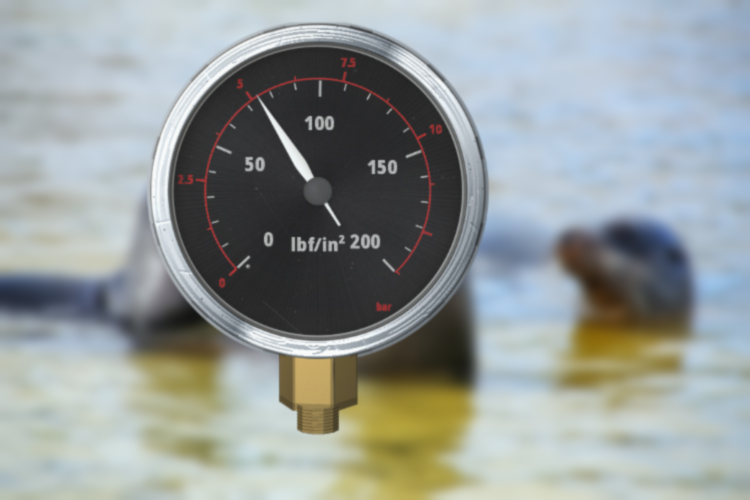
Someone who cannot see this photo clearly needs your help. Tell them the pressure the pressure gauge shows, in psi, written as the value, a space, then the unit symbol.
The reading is 75 psi
